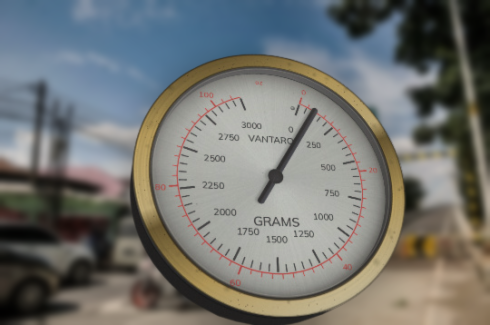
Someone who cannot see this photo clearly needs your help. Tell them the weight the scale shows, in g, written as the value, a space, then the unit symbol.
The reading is 100 g
